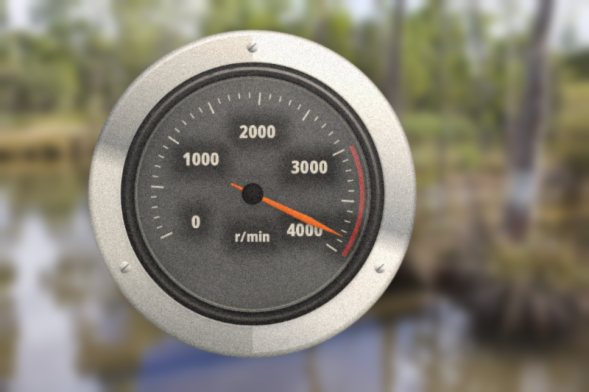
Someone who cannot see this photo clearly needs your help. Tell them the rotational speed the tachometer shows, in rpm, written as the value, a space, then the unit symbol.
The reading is 3850 rpm
